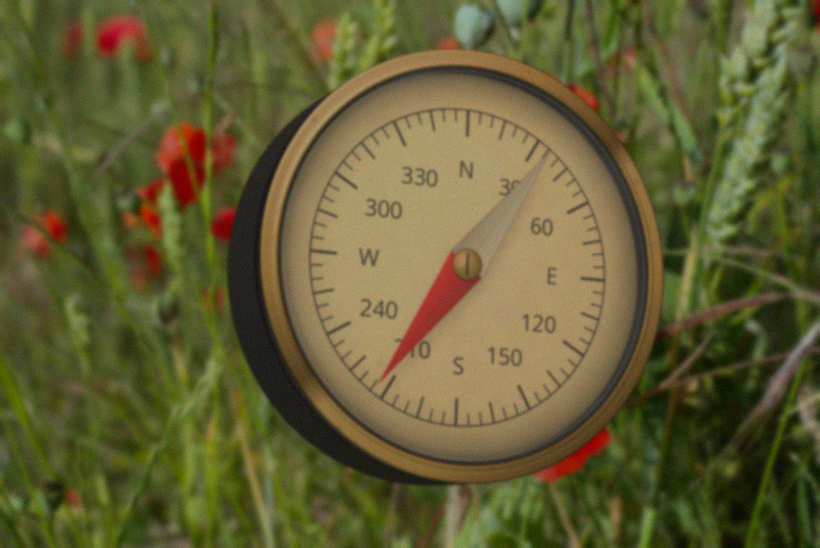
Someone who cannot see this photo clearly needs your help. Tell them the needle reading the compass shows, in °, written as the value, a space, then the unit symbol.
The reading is 215 °
